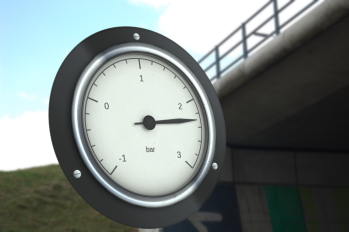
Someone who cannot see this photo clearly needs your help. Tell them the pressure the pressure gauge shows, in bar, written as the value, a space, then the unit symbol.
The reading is 2.3 bar
